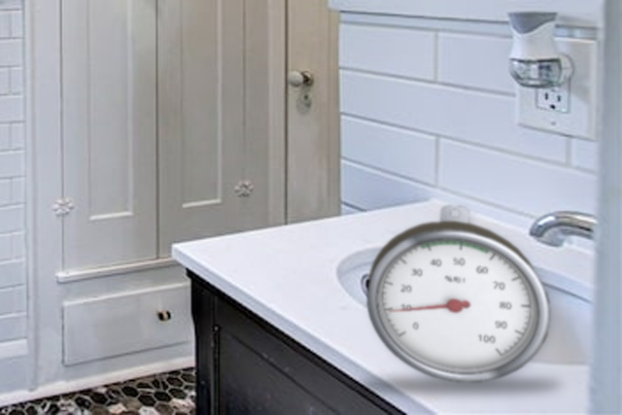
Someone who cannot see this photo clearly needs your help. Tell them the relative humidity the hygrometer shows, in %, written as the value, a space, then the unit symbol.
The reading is 10 %
